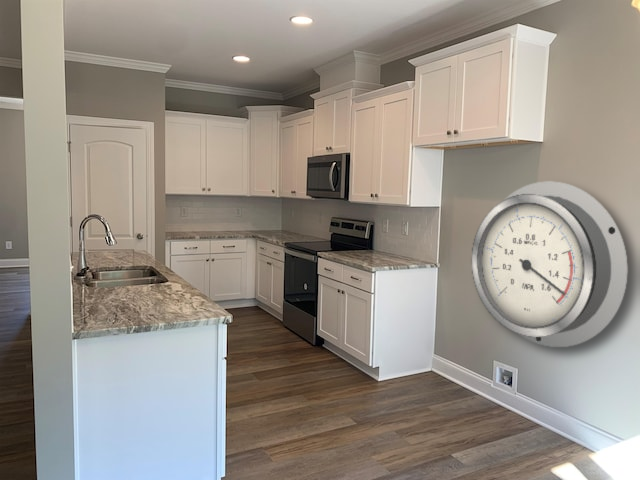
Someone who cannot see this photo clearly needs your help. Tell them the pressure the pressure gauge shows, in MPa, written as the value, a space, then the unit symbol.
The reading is 1.5 MPa
